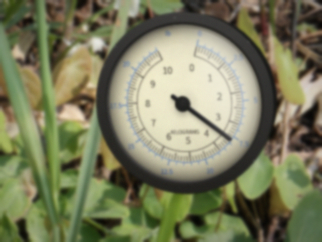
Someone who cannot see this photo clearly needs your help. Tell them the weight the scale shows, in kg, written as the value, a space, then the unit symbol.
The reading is 3.5 kg
